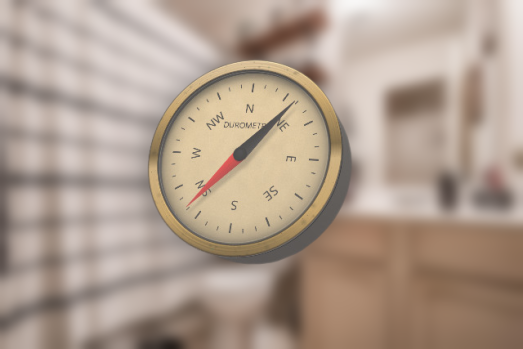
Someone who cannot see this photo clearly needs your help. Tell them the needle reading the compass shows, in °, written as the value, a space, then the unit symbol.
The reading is 220 °
